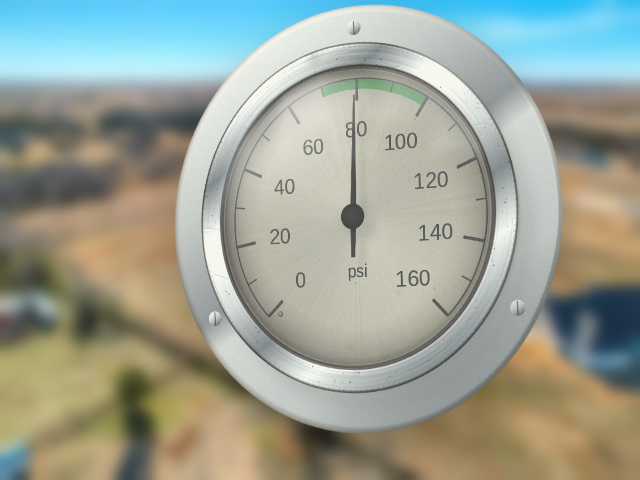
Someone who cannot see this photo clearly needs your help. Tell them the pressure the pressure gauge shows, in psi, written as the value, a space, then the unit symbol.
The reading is 80 psi
